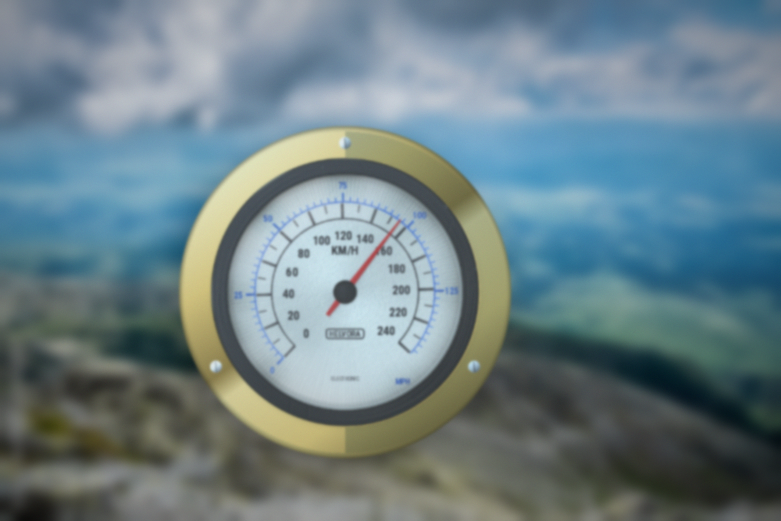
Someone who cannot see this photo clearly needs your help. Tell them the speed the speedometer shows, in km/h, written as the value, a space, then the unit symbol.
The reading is 155 km/h
